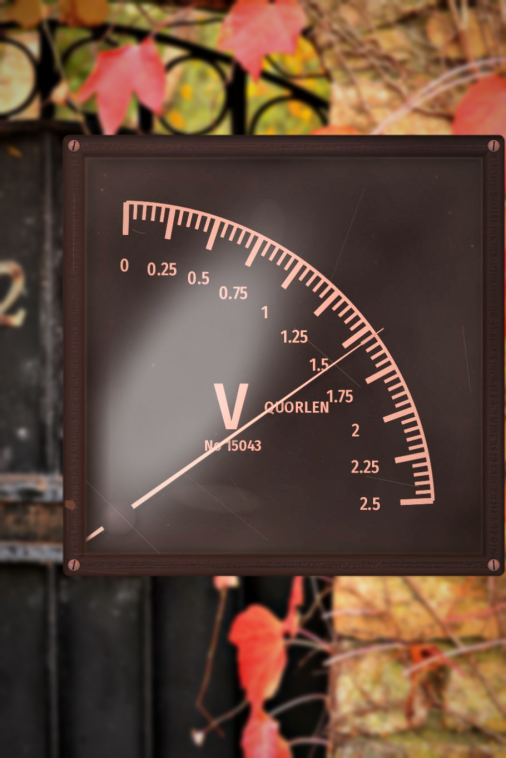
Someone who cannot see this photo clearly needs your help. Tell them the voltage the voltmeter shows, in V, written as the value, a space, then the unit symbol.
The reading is 1.55 V
